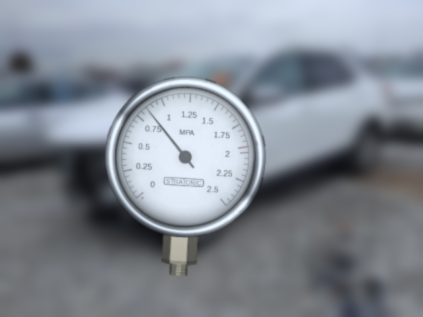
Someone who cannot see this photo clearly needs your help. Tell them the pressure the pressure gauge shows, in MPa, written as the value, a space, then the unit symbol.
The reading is 0.85 MPa
